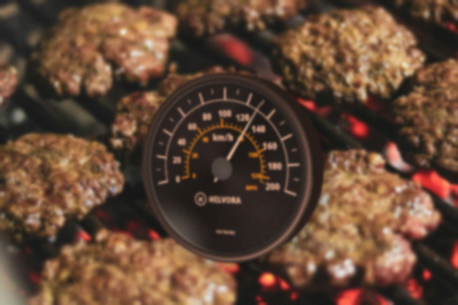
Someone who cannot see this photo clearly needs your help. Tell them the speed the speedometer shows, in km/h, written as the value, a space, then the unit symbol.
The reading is 130 km/h
